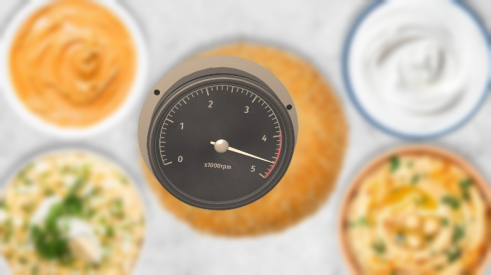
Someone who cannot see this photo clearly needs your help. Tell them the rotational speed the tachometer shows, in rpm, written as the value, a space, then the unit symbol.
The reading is 4600 rpm
